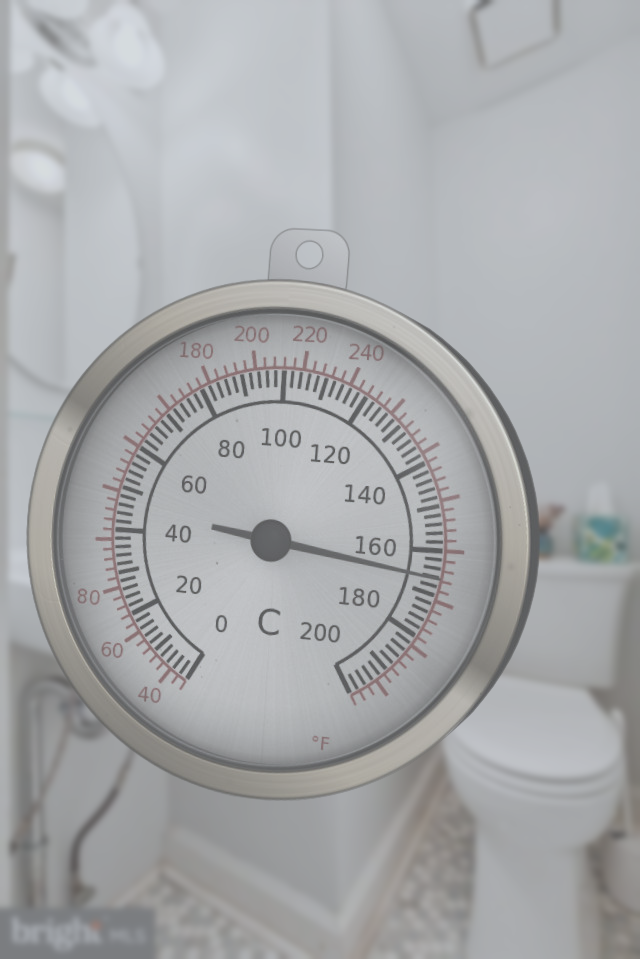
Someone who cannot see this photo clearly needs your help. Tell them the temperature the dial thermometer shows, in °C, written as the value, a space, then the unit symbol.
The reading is 166 °C
